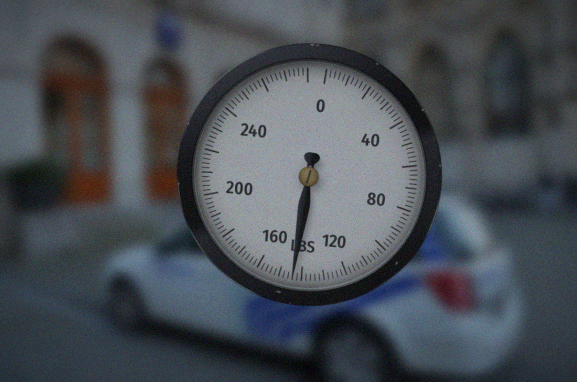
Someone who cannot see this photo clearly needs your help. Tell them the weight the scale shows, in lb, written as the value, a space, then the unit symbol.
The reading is 144 lb
